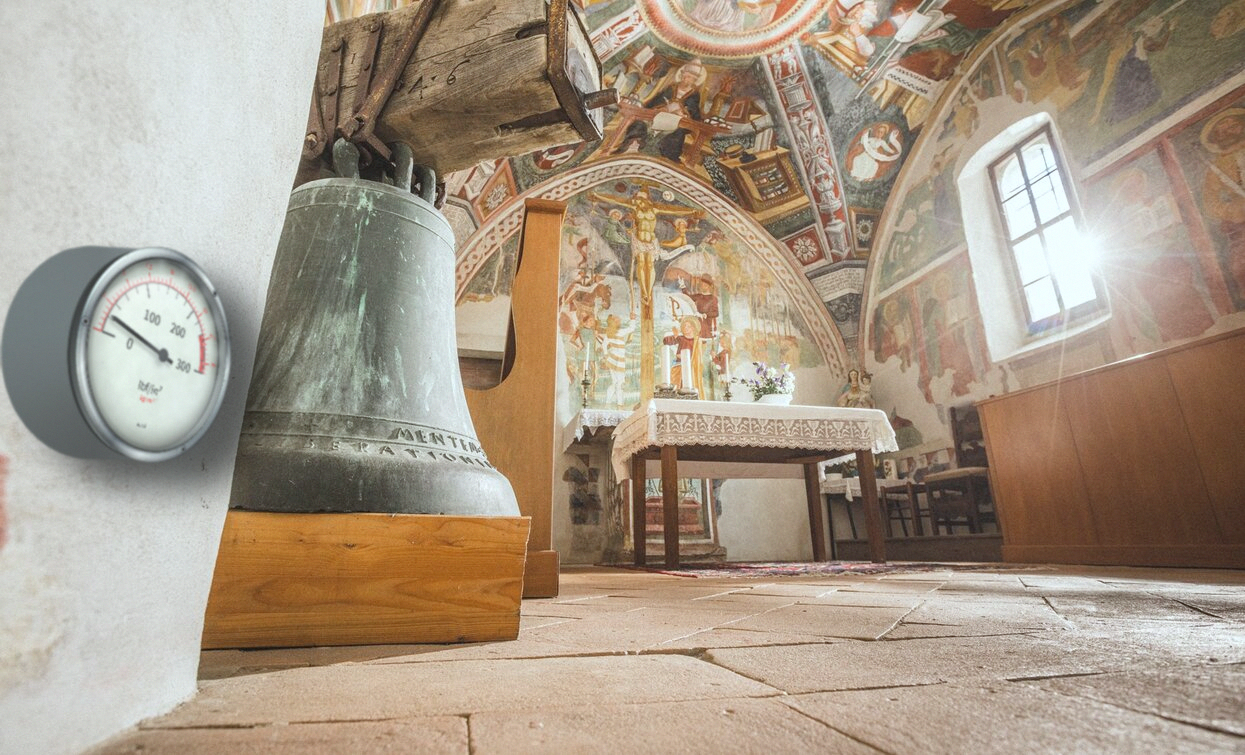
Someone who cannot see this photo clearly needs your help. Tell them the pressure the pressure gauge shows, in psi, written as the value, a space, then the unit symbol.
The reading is 20 psi
